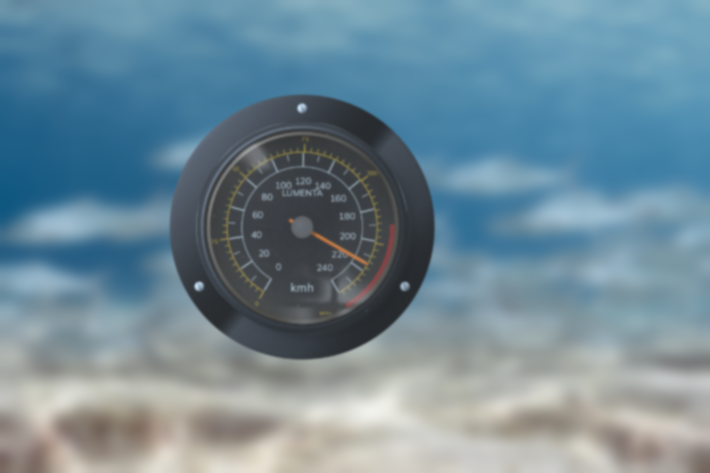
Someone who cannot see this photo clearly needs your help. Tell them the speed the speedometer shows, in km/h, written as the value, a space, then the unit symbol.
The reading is 215 km/h
